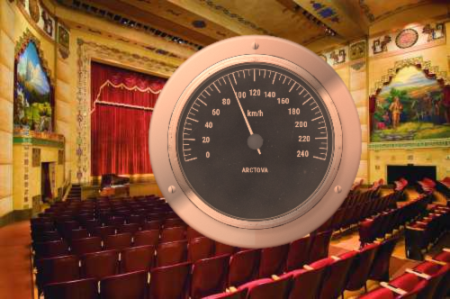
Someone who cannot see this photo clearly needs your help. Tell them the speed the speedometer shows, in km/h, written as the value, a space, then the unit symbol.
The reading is 95 km/h
